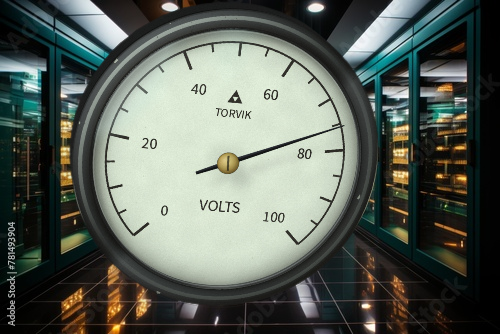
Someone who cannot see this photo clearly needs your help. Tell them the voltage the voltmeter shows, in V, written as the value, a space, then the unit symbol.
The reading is 75 V
